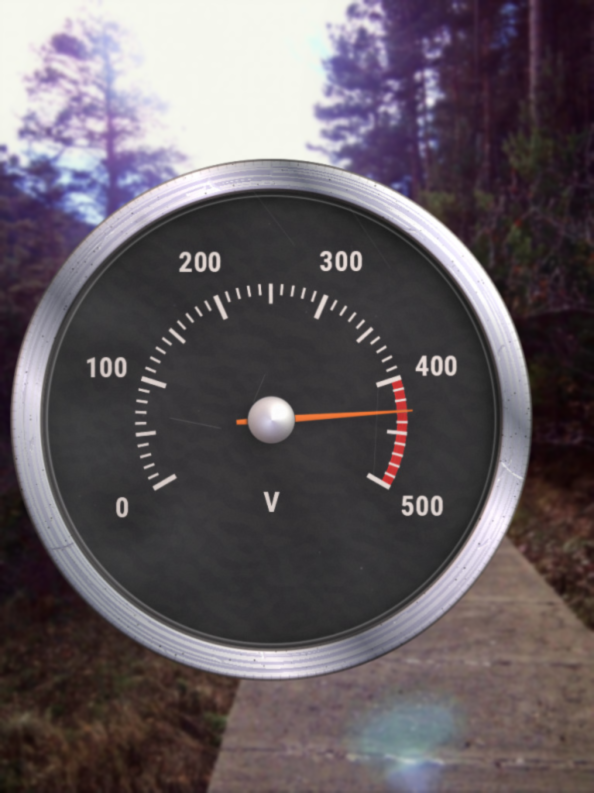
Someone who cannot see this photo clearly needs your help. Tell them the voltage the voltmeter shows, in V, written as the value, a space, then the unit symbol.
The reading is 430 V
